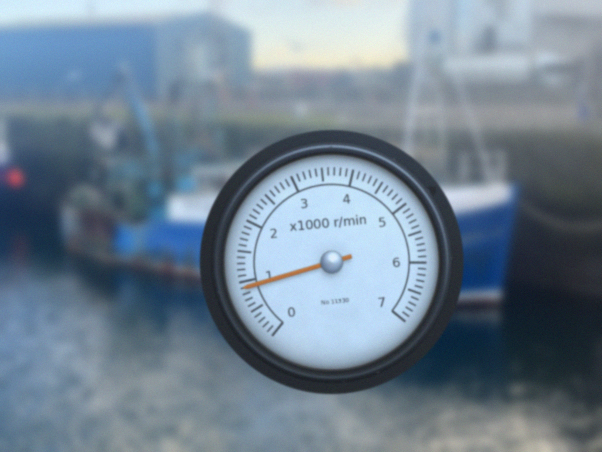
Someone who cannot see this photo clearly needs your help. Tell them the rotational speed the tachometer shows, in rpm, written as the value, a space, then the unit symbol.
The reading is 900 rpm
